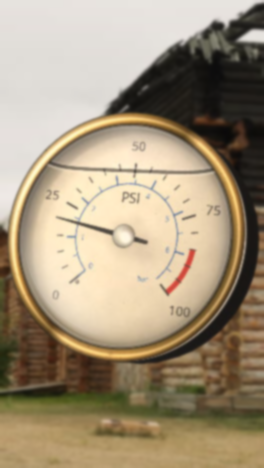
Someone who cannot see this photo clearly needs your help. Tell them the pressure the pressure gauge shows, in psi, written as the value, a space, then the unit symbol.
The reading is 20 psi
